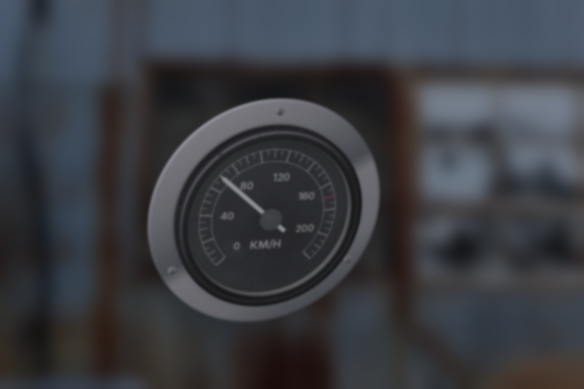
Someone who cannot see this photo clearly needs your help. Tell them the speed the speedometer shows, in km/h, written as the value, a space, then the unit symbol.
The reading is 70 km/h
